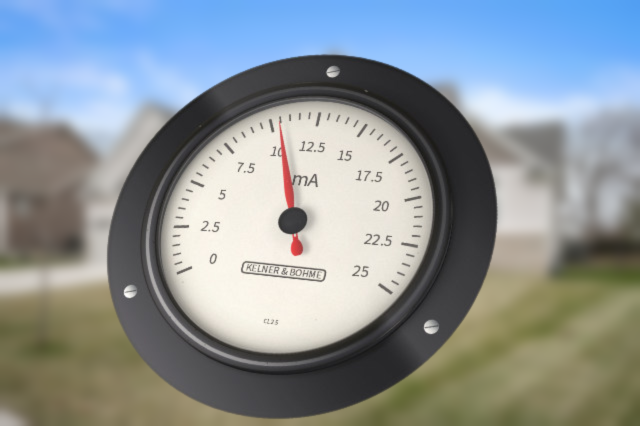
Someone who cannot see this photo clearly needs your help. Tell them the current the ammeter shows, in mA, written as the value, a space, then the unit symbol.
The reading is 10.5 mA
